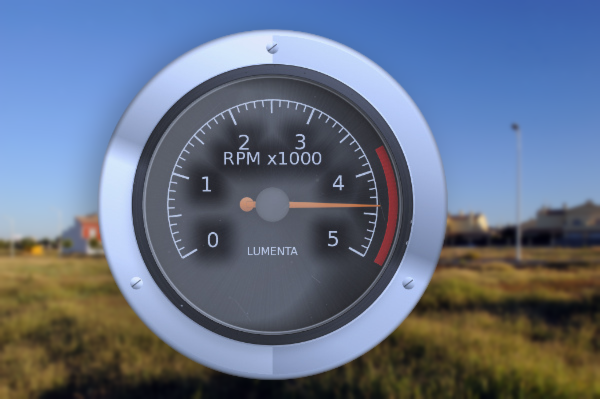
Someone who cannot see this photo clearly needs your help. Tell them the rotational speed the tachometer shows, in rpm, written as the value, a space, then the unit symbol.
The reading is 4400 rpm
